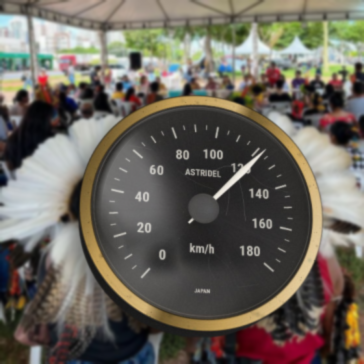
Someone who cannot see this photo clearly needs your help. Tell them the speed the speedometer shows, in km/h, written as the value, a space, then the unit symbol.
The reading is 122.5 km/h
